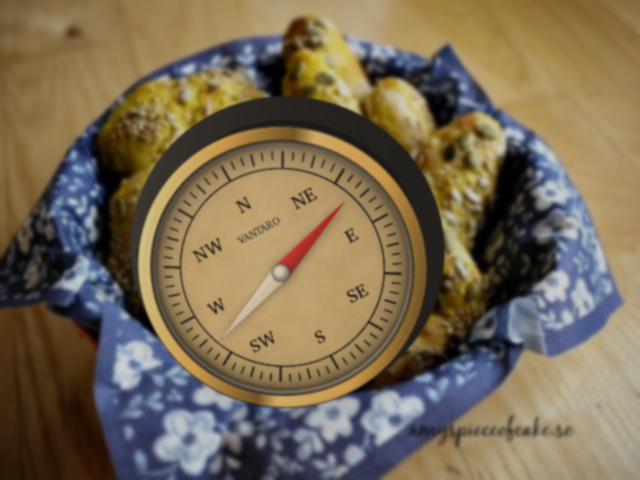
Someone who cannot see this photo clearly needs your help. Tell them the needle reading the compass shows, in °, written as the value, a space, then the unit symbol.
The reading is 70 °
